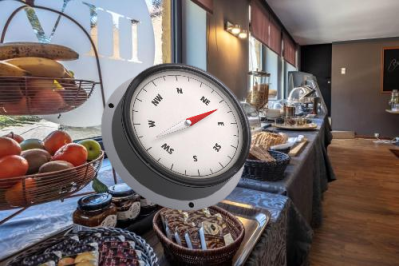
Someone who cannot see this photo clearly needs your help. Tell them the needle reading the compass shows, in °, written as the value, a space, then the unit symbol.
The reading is 67.5 °
